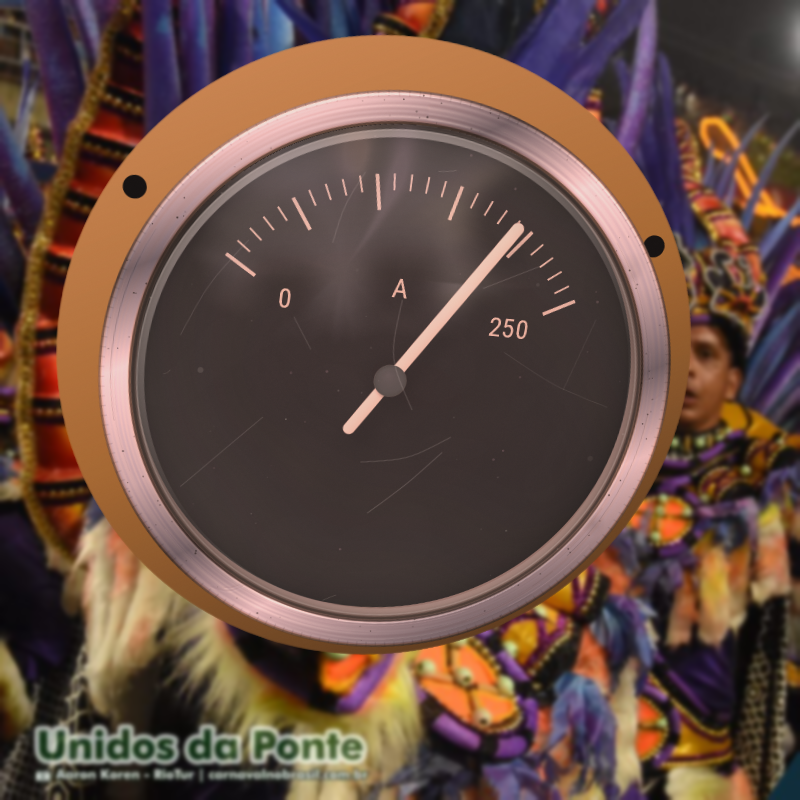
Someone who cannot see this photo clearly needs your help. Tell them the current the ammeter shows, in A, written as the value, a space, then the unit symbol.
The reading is 190 A
